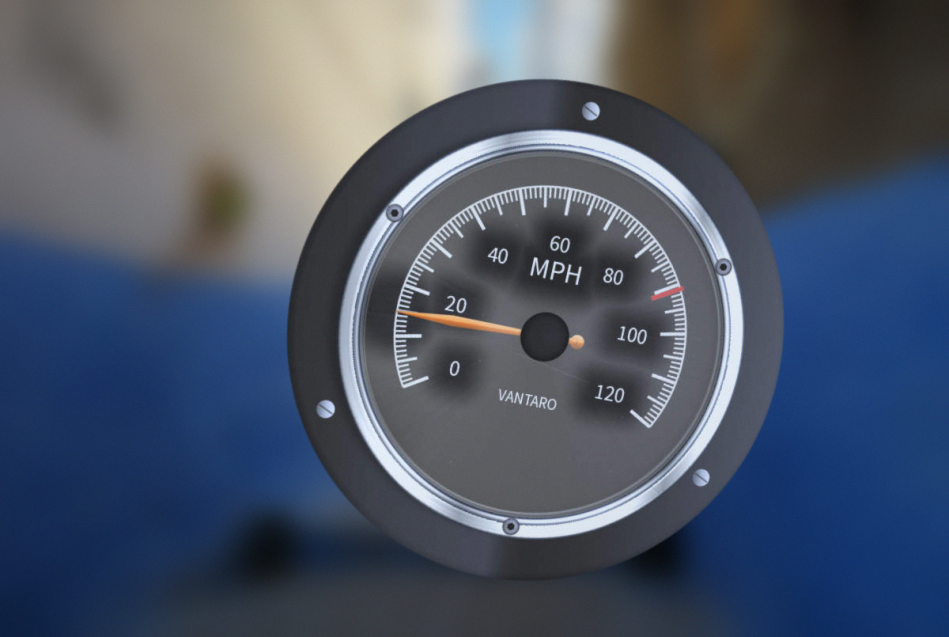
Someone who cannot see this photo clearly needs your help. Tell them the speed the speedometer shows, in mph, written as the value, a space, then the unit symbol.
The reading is 15 mph
